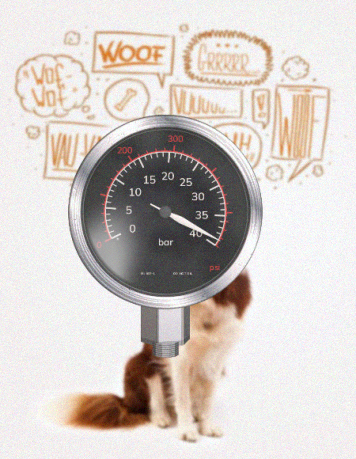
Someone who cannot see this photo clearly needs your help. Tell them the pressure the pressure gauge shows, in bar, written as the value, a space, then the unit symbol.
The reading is 39 bar
